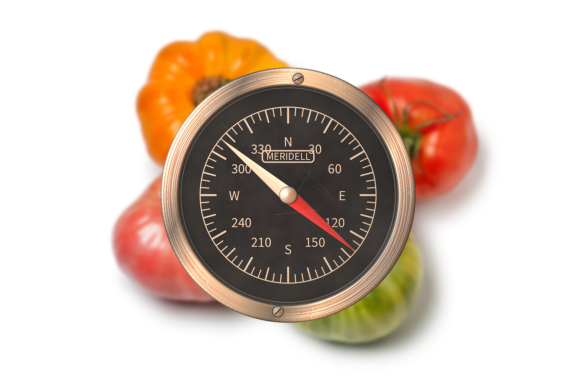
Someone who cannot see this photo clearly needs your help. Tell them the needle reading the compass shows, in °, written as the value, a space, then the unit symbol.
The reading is 130 °
